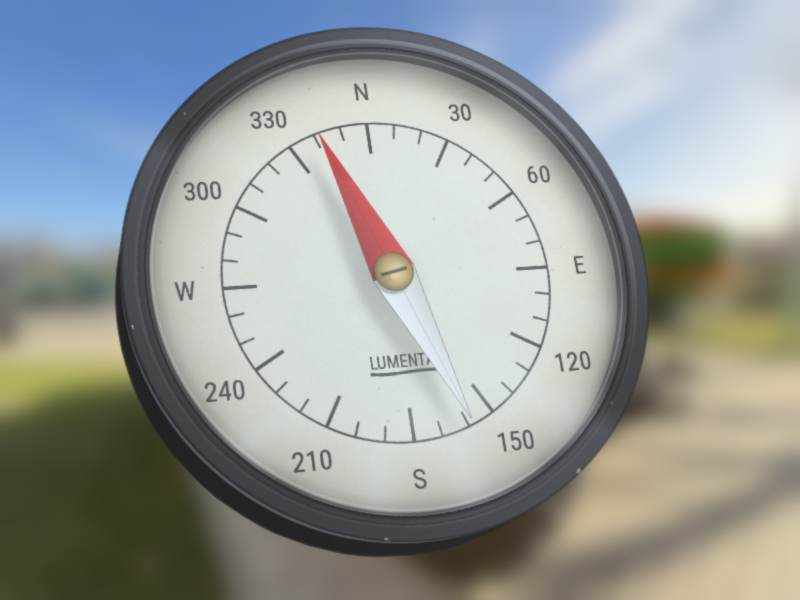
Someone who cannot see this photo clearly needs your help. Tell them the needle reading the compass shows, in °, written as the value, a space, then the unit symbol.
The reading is 340 °
